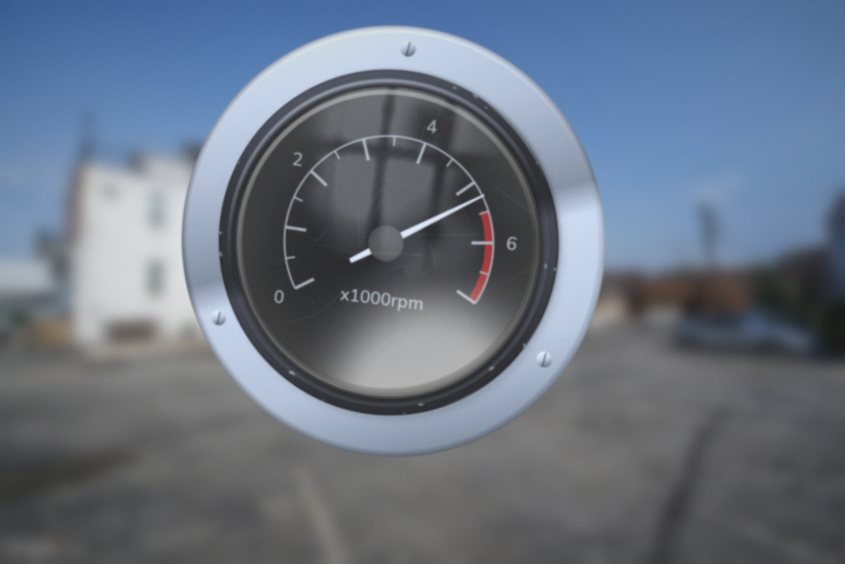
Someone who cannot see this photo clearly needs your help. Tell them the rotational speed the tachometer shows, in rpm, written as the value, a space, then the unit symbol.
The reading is 5250 rpm
